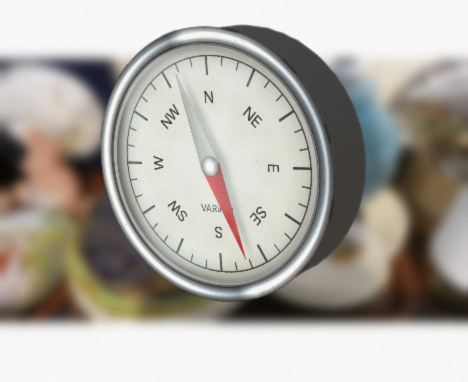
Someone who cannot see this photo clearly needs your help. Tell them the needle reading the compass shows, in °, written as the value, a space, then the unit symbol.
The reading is 160 °
